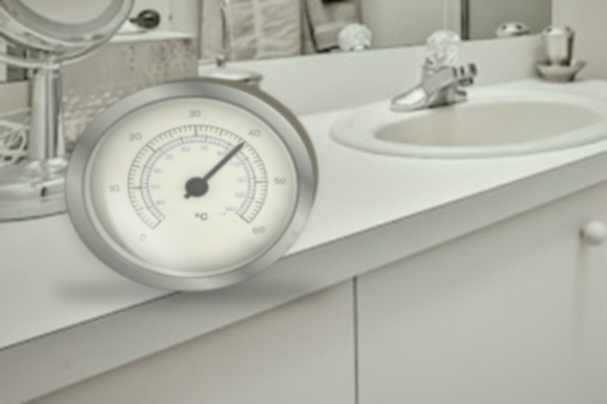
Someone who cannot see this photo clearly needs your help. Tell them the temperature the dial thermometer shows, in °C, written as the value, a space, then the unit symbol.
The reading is 40 °C
